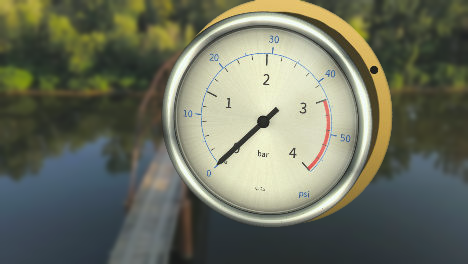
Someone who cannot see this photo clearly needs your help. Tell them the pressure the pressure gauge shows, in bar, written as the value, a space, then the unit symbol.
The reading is 0 bar
